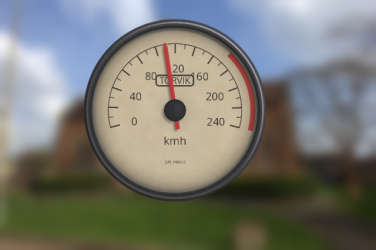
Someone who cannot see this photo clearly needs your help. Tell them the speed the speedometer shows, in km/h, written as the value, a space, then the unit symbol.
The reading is 110 km/h
